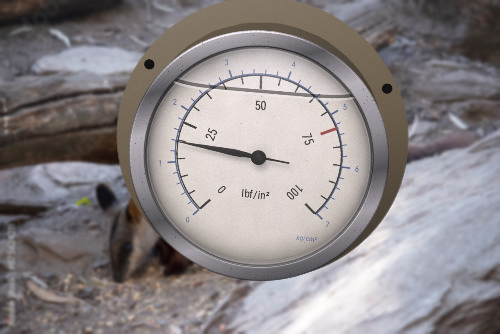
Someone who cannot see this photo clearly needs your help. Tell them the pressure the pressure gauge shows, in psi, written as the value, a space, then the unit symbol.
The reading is 20 psi
